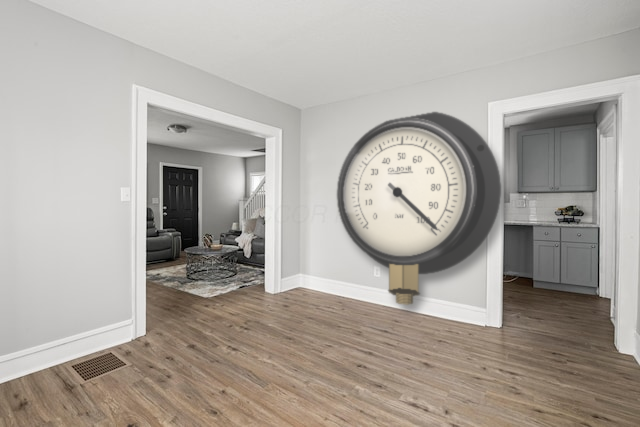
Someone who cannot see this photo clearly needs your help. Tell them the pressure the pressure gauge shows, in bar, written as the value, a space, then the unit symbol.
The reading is 98 bar
